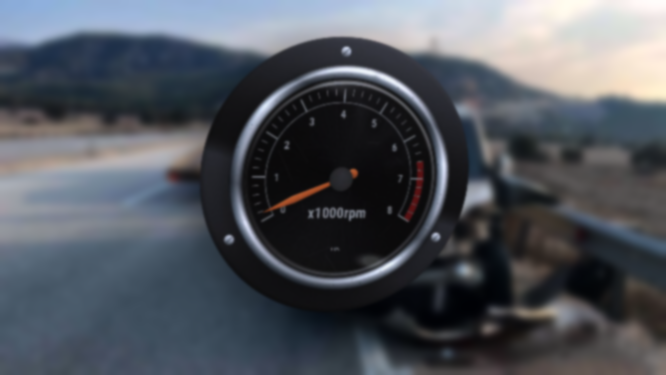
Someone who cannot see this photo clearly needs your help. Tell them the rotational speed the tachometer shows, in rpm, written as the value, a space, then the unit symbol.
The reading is 200 rpm
